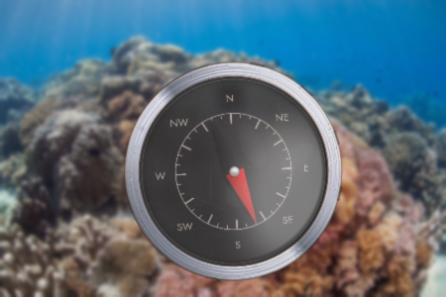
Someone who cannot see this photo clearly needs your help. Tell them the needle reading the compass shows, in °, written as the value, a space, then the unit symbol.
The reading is 160 °
